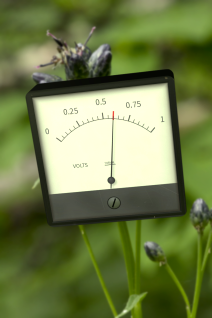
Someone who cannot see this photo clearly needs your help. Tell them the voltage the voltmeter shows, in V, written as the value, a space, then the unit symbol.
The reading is 0.6 V
